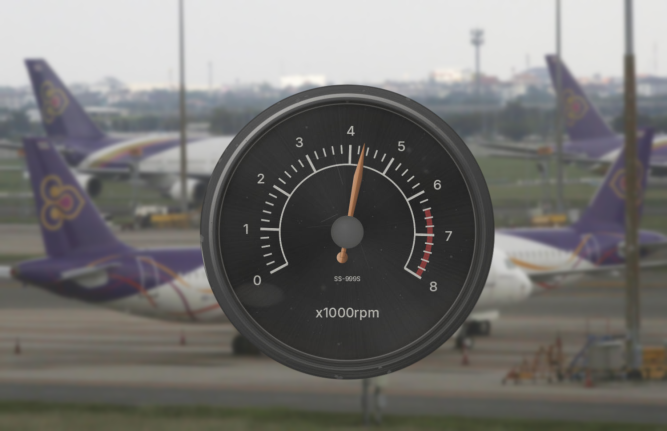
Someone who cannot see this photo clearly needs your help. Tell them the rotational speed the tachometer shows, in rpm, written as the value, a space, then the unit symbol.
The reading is 4300 rpm
